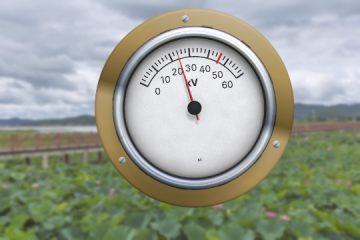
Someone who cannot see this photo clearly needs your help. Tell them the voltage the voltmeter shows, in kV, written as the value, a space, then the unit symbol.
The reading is 24 kV
